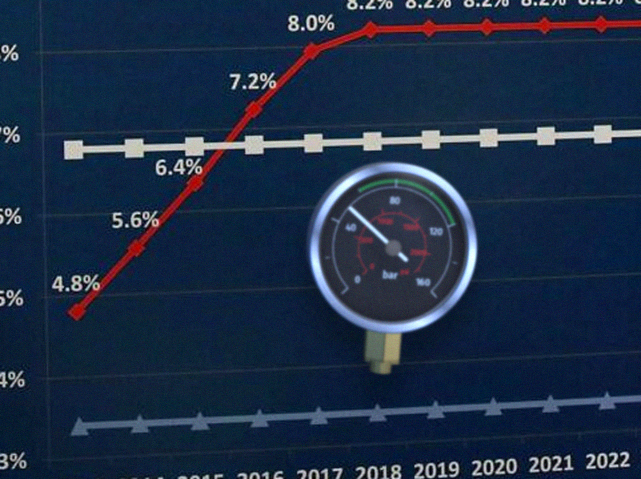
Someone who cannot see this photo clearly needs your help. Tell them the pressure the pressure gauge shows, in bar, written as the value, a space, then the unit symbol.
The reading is 50 bar
